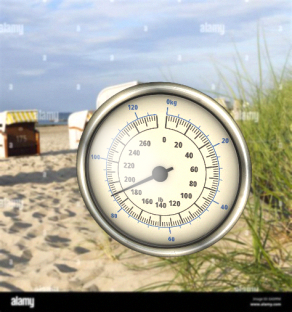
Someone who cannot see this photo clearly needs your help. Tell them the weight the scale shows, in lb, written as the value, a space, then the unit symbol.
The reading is 190 lb
